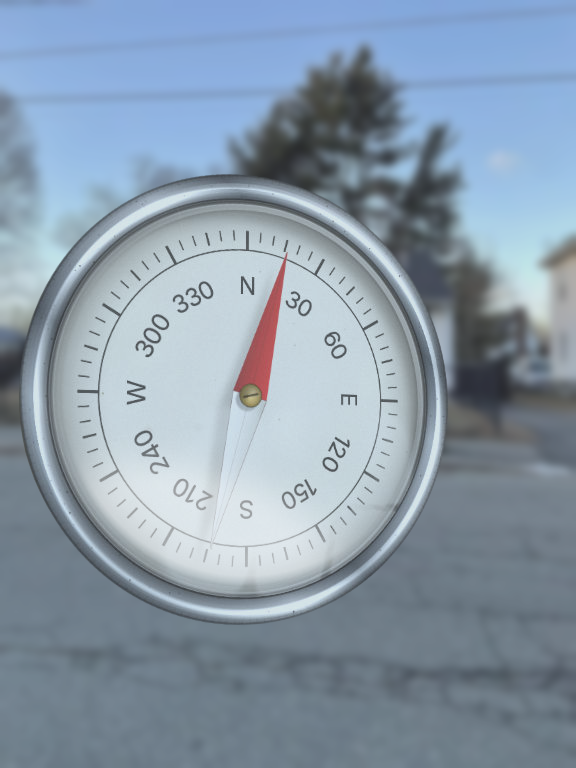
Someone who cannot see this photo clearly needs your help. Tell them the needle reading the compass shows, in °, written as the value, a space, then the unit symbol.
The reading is 15 °
